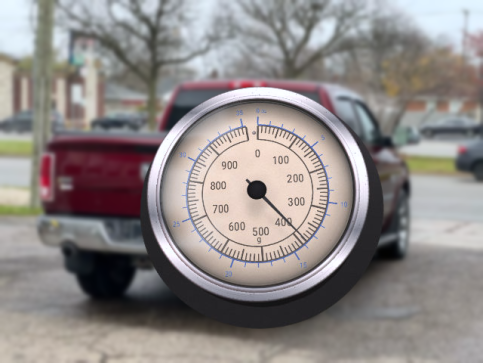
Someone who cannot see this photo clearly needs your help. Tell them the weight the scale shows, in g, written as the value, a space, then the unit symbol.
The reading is 390 g
